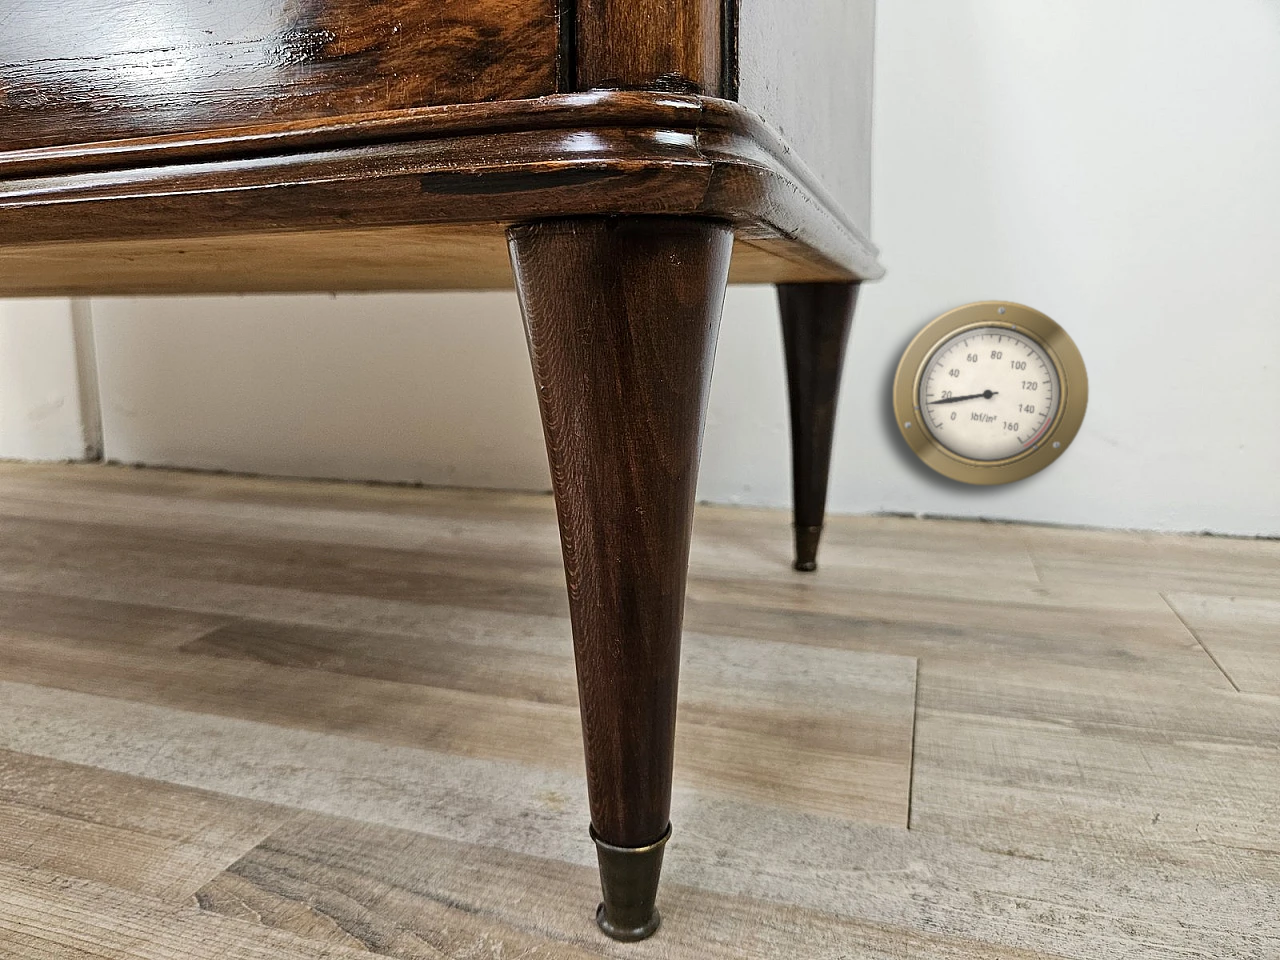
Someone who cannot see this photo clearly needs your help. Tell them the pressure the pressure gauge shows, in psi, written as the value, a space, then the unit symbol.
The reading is 15 psi
